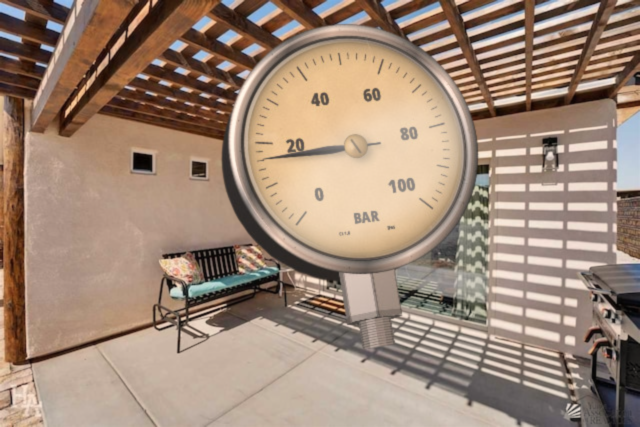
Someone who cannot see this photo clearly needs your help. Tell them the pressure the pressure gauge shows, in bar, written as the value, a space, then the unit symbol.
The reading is 16 bar
